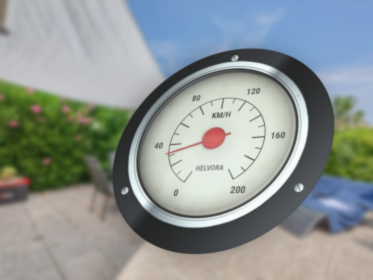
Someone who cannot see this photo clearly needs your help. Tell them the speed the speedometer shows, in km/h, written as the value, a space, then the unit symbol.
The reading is 30 km/h
